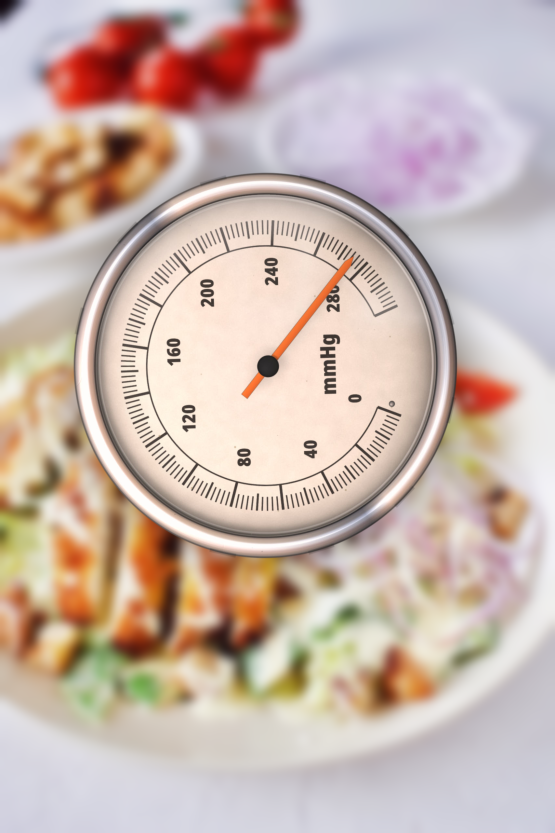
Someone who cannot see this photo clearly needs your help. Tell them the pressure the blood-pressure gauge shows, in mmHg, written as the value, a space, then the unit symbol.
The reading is 274 mmHg
